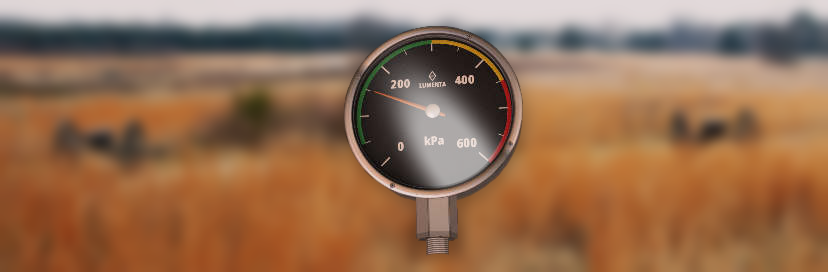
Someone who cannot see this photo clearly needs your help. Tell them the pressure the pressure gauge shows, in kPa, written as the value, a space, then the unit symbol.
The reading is 150 kPa
